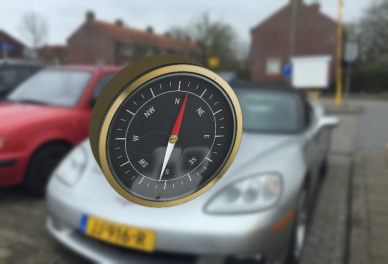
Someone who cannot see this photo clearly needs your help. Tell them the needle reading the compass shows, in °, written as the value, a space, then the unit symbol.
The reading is 10 °
